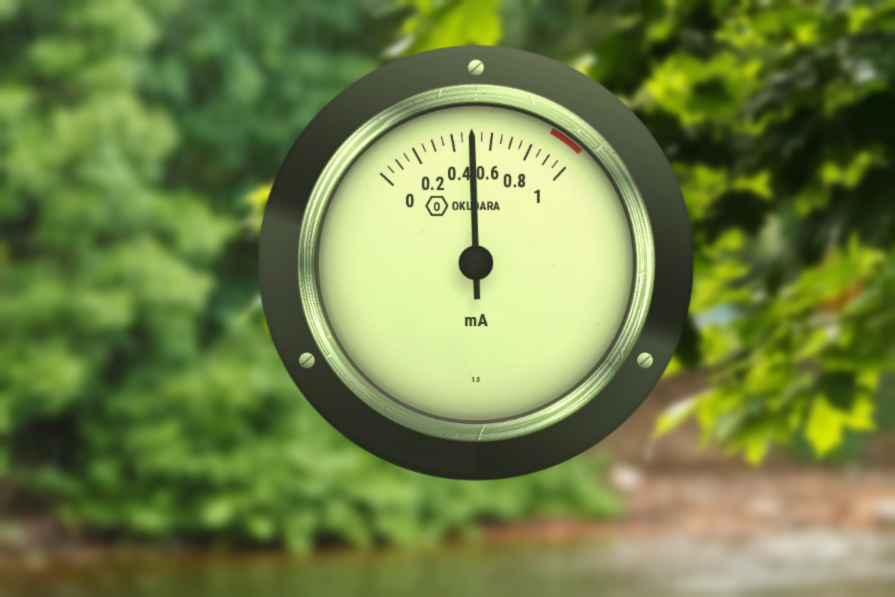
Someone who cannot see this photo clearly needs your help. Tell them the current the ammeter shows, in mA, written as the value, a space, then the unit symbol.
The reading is 0.5 mA
